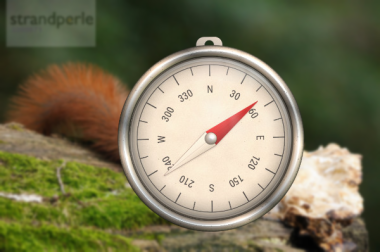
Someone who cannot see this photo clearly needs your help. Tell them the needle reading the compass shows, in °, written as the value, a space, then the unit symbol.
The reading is 52.5 °
